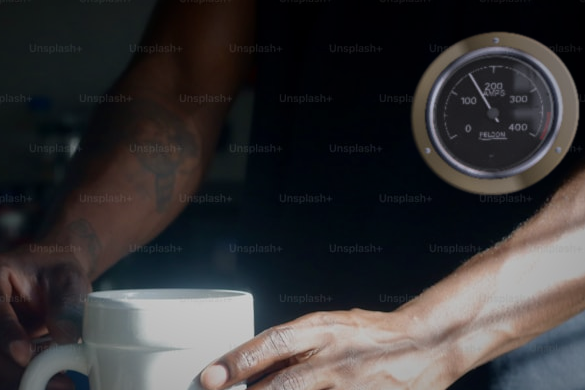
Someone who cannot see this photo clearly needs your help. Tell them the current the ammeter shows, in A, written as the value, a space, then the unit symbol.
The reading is 150 A
